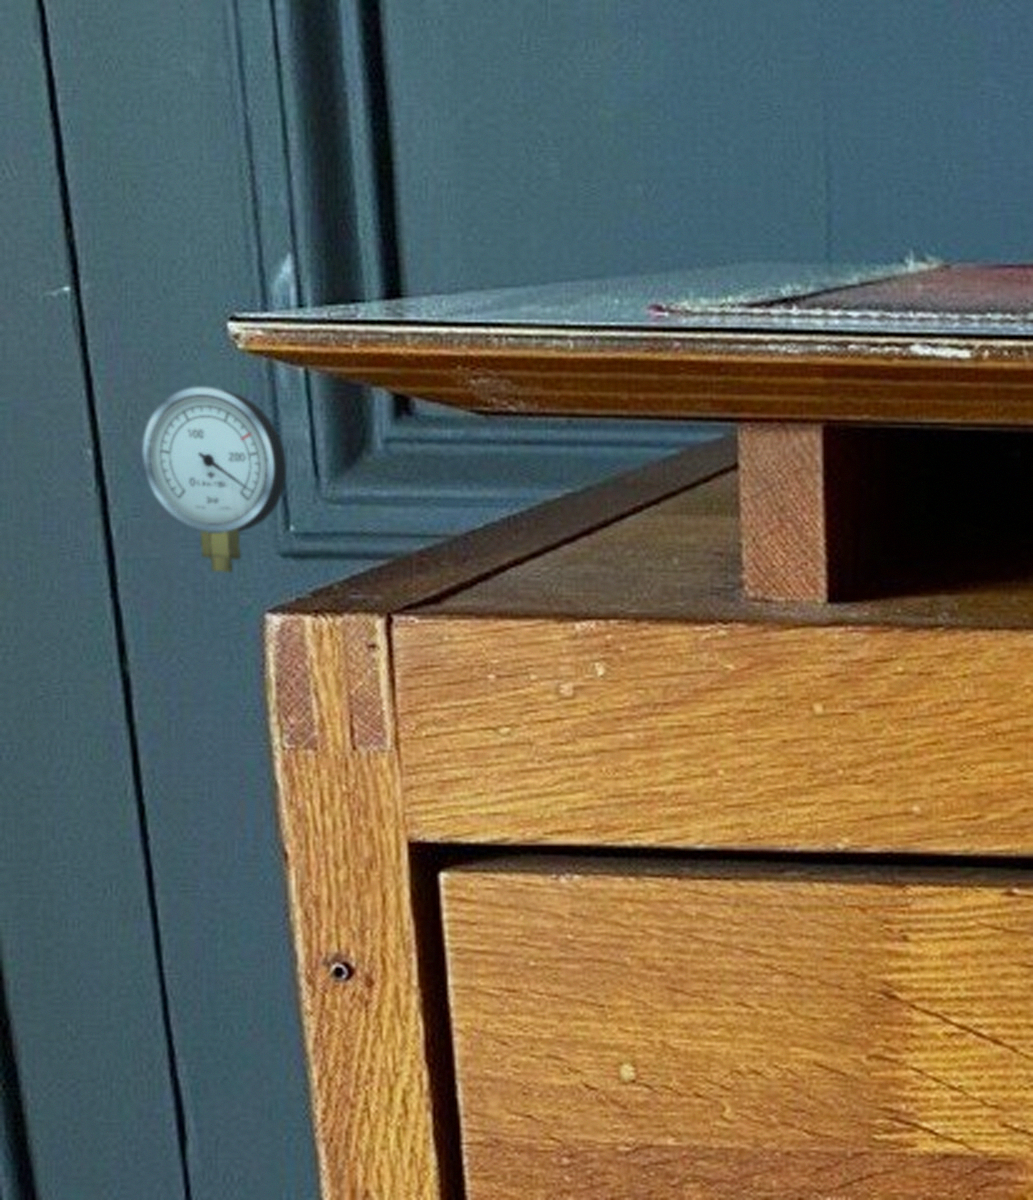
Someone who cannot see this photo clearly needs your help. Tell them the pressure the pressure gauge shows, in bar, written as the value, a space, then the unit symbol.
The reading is 240 bar
